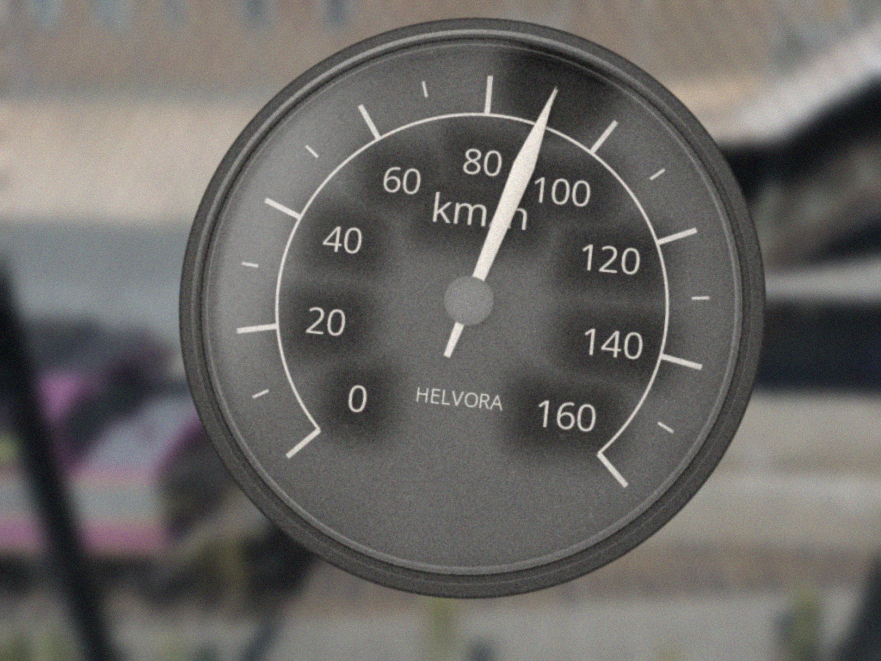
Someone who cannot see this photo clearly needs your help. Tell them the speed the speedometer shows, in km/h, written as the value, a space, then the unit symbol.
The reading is 90 km/h
